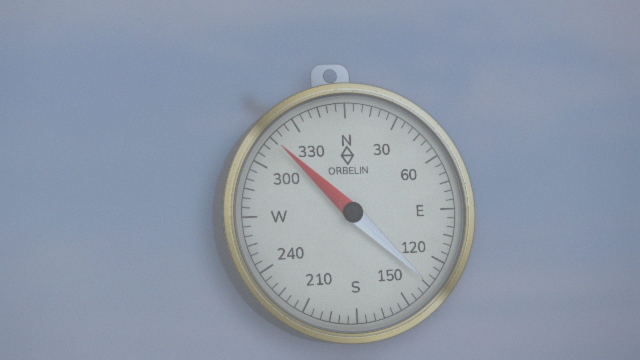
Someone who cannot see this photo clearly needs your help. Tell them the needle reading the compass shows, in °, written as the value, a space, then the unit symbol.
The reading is 315 °
